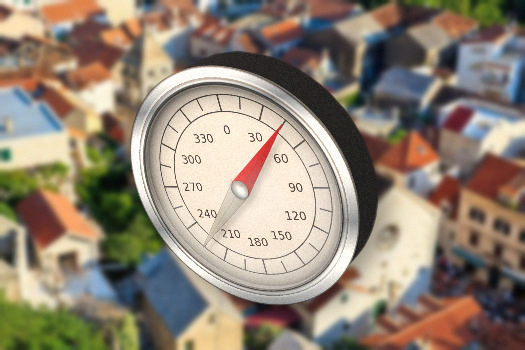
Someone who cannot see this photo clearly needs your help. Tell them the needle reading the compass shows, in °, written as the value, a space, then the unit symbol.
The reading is 45 °
